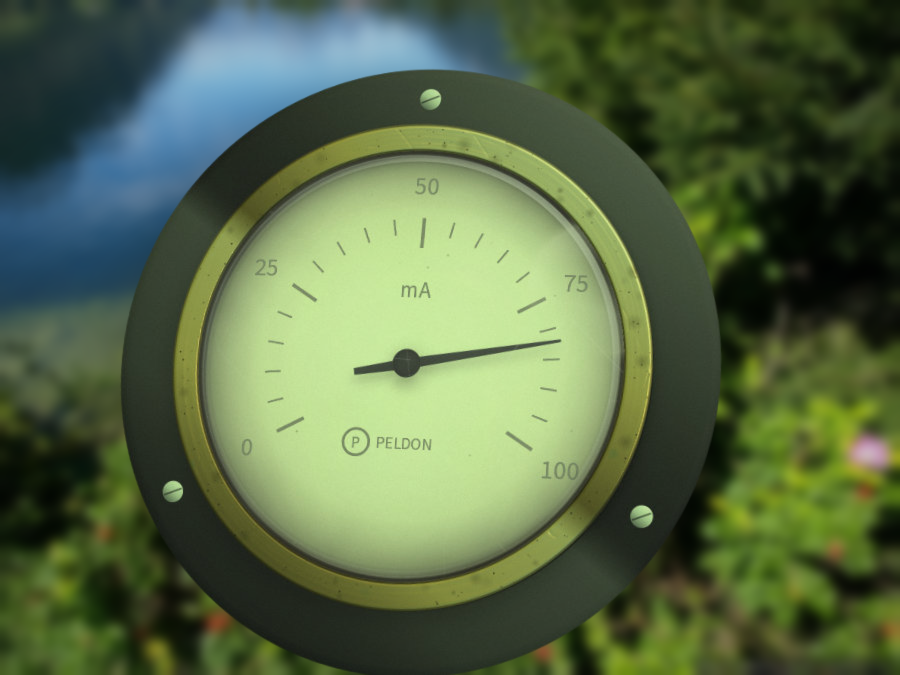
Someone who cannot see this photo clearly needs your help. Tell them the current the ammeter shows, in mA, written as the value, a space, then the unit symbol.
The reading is 82.5 mA
